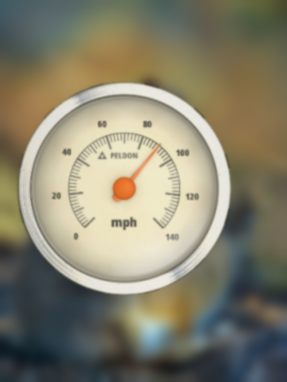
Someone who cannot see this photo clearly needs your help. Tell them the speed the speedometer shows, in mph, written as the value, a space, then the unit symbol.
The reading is 90 mph
